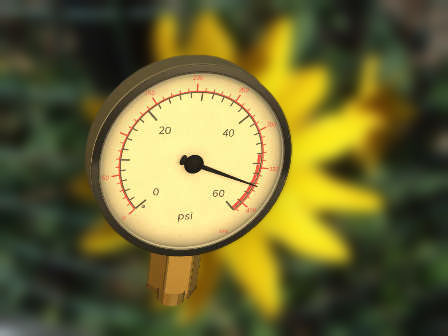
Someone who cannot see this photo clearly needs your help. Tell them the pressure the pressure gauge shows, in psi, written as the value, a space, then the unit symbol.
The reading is 54 psi
